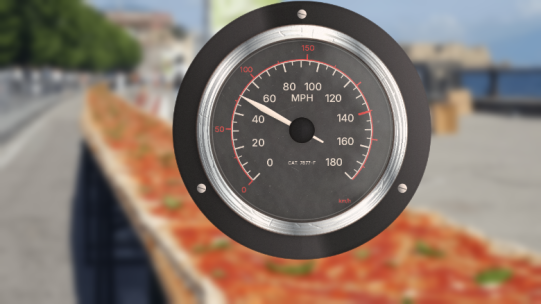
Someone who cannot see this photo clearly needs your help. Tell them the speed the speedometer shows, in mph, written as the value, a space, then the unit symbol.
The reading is 50 mph
